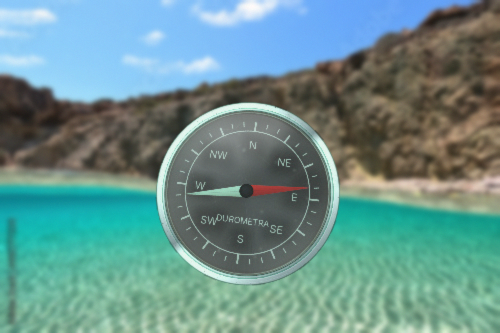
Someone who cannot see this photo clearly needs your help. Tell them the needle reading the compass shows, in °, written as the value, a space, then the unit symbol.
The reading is 80 °
